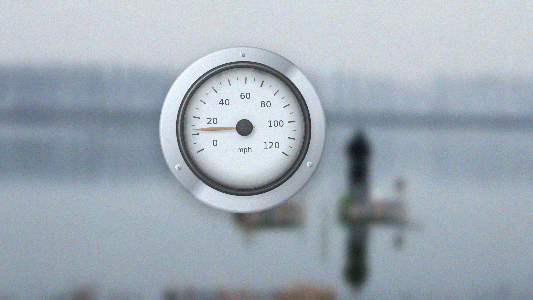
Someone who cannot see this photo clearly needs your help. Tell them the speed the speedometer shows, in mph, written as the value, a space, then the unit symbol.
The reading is 12.5 mph
